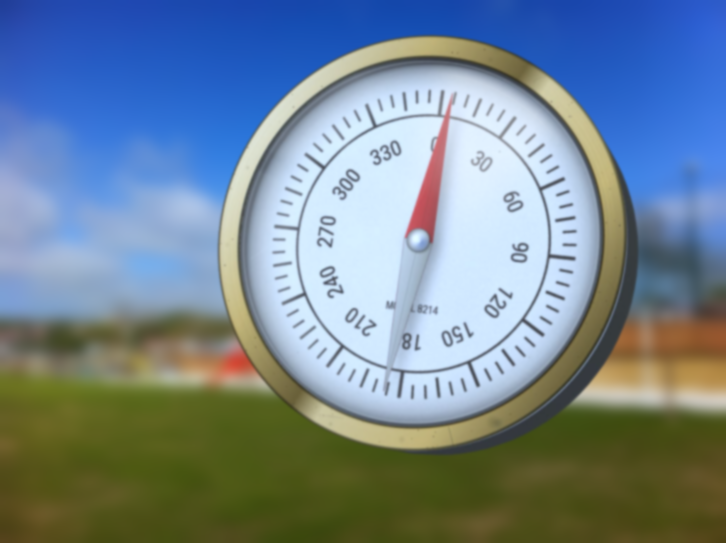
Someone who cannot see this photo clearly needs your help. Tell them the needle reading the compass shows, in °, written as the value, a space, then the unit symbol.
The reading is 5 °
